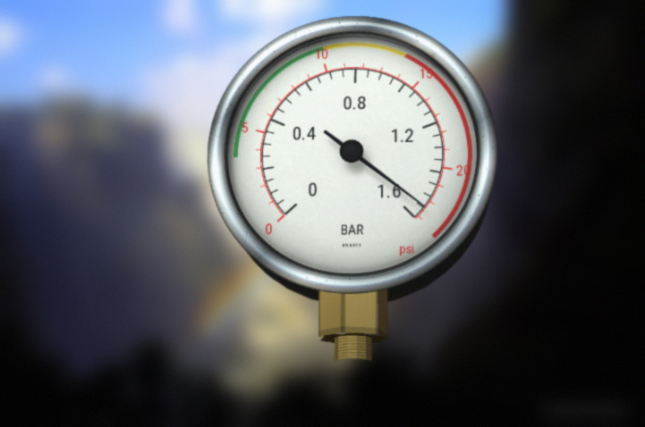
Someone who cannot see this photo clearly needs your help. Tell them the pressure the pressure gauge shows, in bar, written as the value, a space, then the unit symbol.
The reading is 1.55 bar
